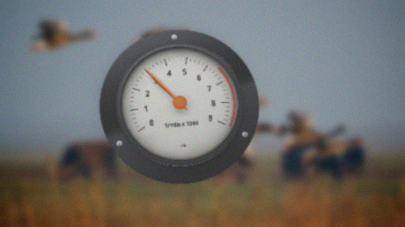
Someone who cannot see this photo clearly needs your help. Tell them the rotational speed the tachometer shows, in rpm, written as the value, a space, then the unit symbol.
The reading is 3000 rpm
